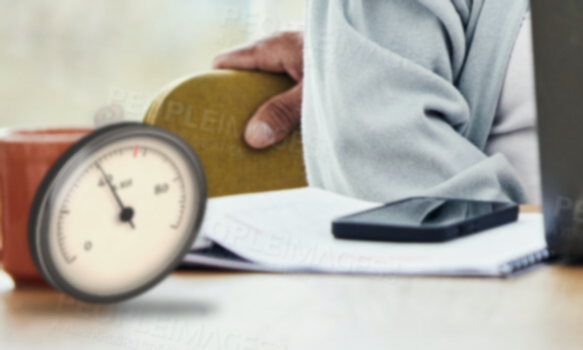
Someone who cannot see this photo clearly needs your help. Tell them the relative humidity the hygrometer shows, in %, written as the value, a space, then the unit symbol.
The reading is 40 %
